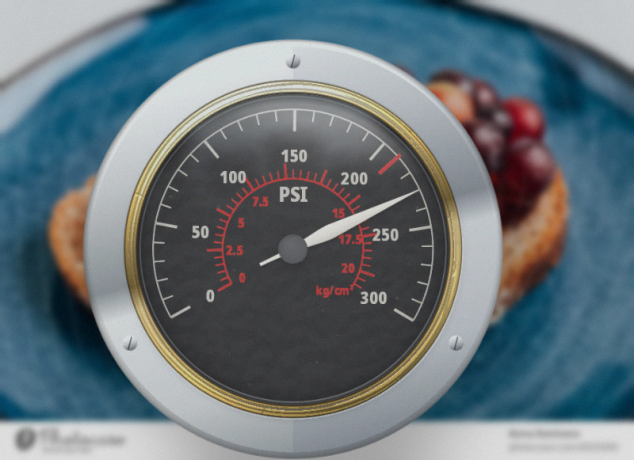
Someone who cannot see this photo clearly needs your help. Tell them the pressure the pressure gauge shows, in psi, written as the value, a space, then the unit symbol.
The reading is 230 psi
